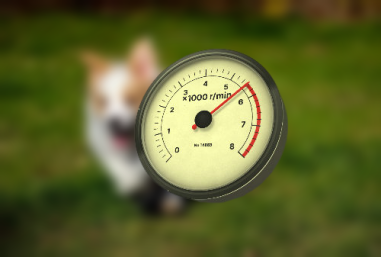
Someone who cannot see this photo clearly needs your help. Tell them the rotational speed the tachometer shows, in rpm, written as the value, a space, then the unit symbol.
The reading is 5600 rpm
